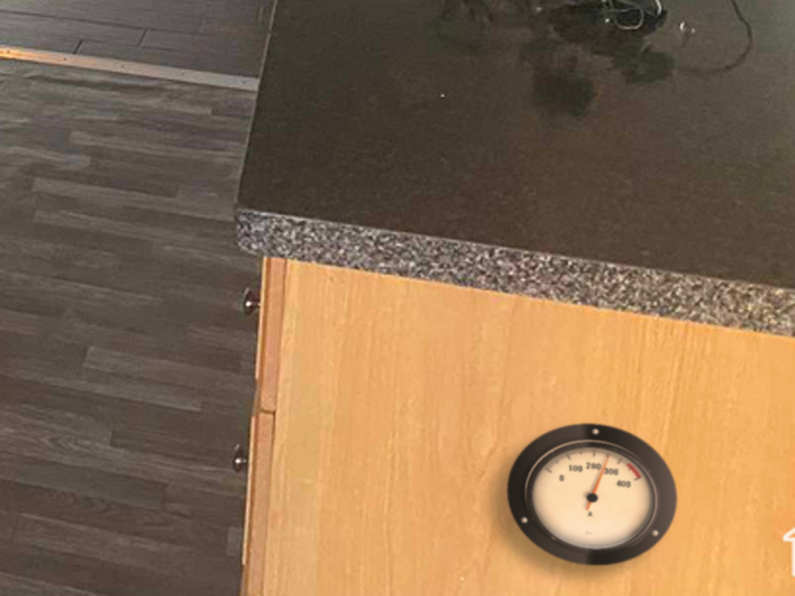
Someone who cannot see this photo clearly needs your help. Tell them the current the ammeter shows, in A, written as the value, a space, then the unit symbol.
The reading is 250 A
